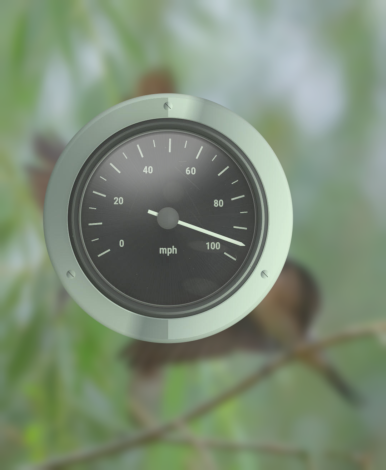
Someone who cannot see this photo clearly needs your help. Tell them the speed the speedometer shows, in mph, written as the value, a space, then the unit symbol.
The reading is 95 mph
